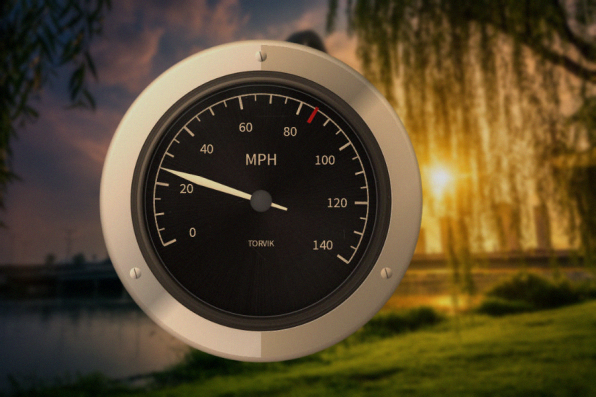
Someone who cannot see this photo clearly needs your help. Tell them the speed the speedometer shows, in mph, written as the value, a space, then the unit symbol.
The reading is 25 mph
